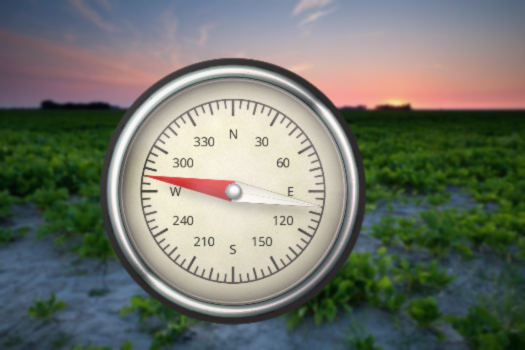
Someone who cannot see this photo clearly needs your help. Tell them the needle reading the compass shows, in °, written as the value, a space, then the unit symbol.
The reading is 280 °
